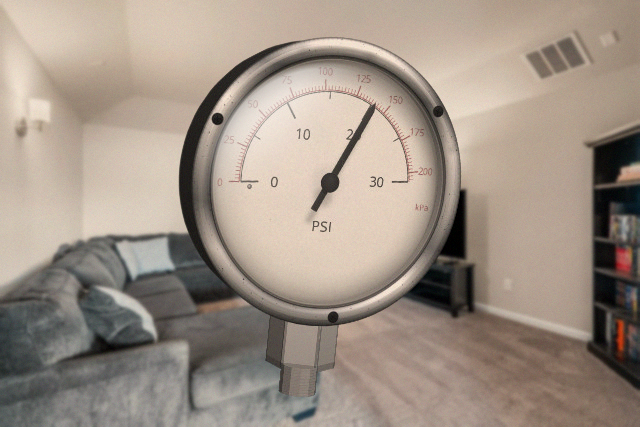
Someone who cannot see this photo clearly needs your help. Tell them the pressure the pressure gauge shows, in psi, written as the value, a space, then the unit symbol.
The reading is 20 psi
